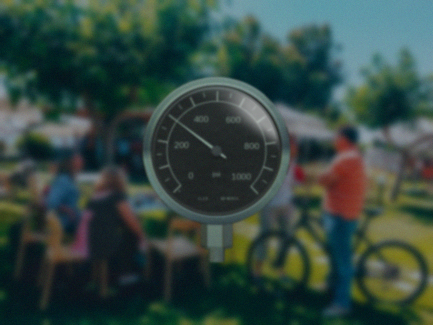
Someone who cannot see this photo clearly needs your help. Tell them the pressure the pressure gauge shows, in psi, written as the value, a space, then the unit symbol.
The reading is 300 psi
